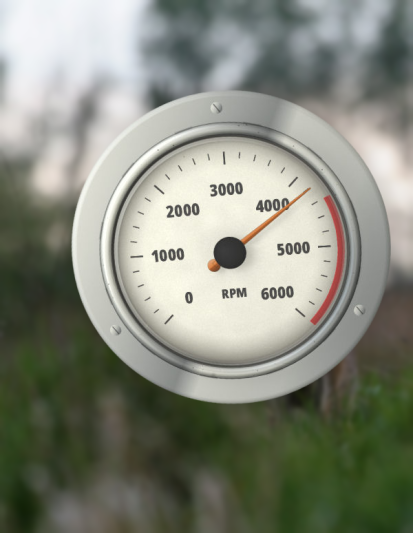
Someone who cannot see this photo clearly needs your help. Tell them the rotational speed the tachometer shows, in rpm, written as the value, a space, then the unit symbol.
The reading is 4200 rpm
